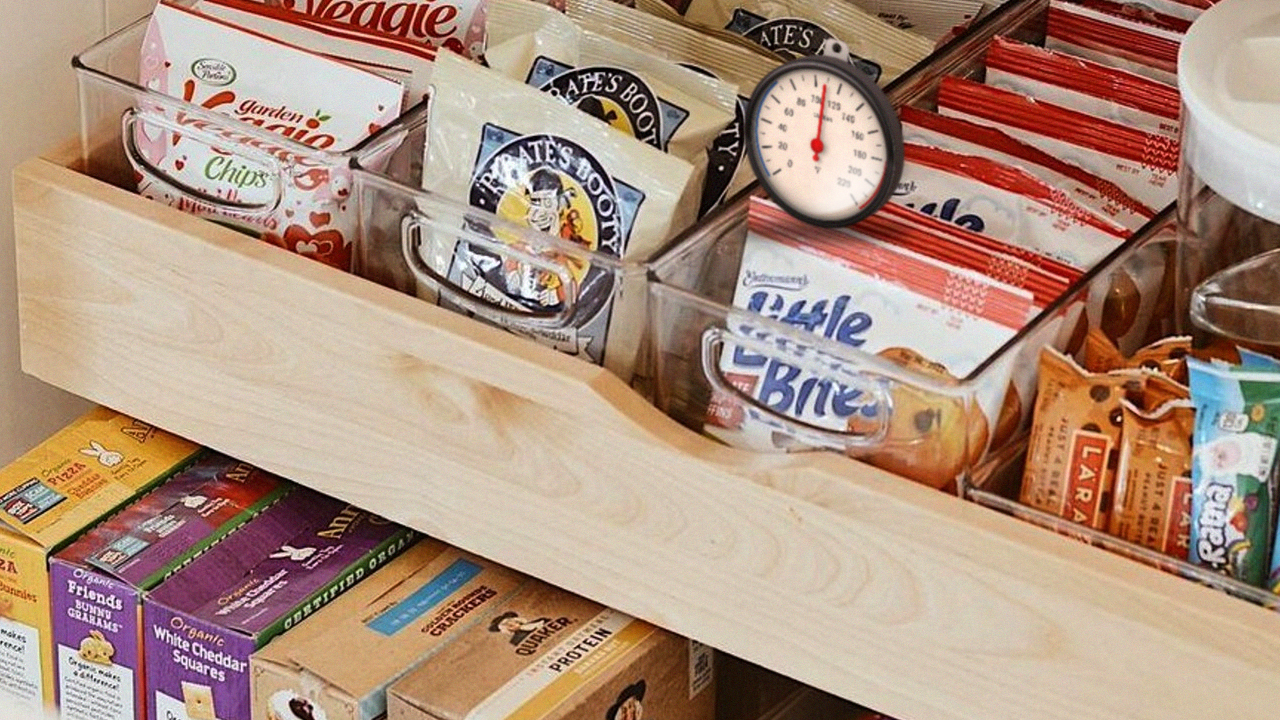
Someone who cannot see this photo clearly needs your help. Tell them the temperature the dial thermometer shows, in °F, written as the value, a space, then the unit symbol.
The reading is 110 °F
